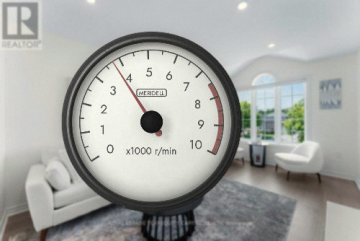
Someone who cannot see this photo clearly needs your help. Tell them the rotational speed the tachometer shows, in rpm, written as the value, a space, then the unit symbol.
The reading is 3750 rpm
